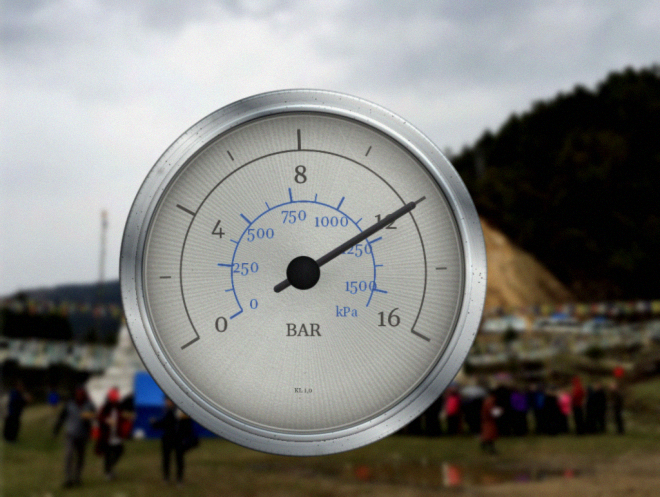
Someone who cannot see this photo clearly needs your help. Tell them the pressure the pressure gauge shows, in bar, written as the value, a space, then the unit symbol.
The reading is 12 bar
